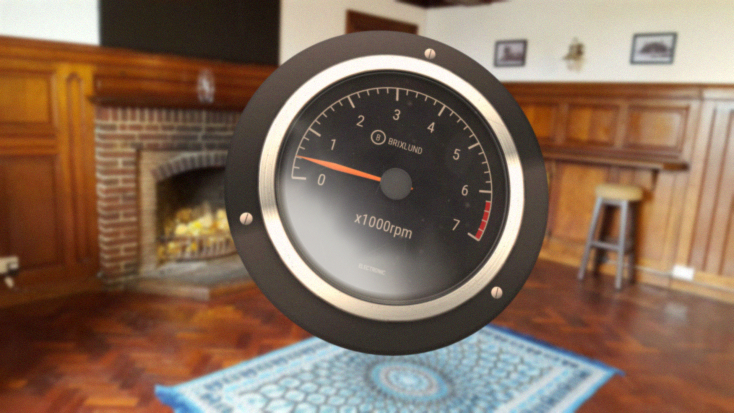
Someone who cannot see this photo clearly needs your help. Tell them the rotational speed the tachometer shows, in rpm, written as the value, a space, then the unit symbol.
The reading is 400 rpm
